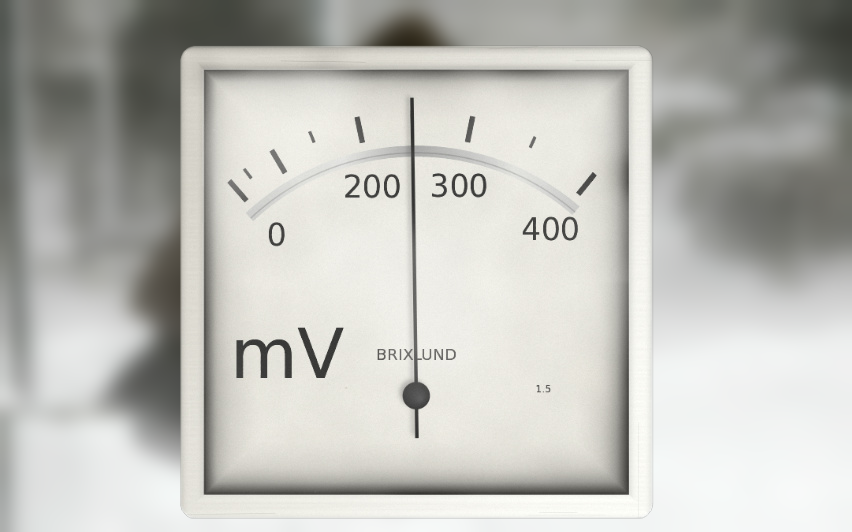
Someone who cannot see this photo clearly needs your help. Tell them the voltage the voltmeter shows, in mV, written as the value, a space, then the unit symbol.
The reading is 250 mV
